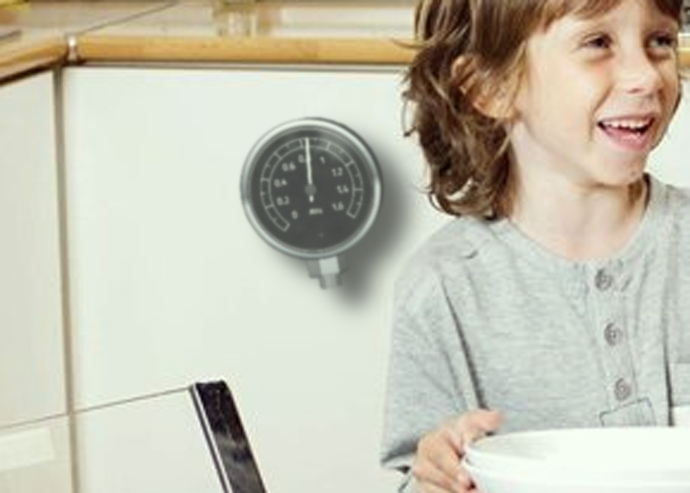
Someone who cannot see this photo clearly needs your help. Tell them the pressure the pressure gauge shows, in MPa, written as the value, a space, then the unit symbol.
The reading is 0.85 MPa
